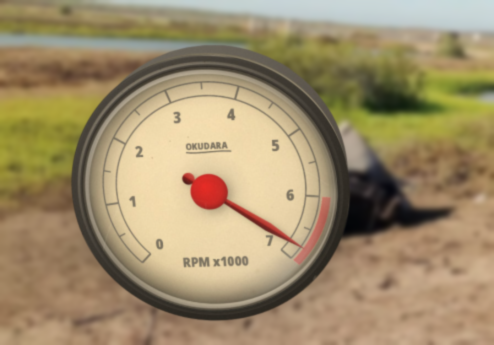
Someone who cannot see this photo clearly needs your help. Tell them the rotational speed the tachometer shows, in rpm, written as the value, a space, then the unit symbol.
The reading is 6750 rpm
